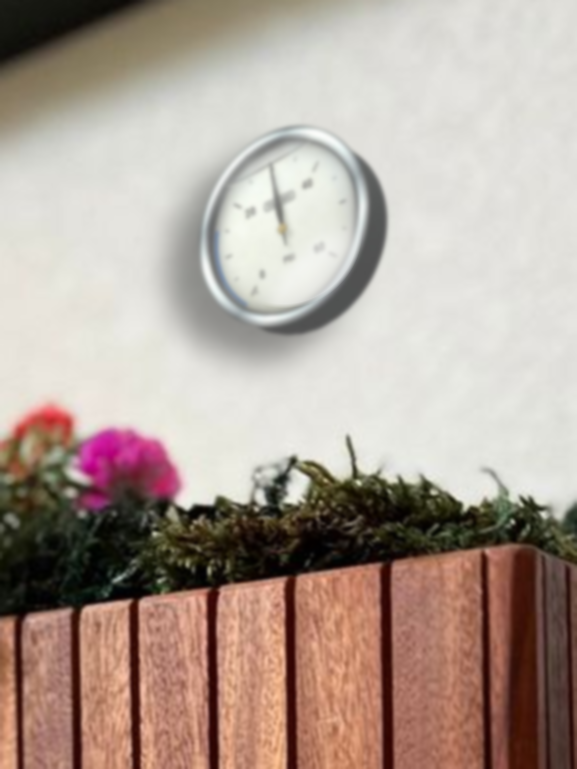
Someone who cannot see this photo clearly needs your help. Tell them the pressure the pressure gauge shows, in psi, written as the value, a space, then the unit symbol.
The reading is 30 psi
